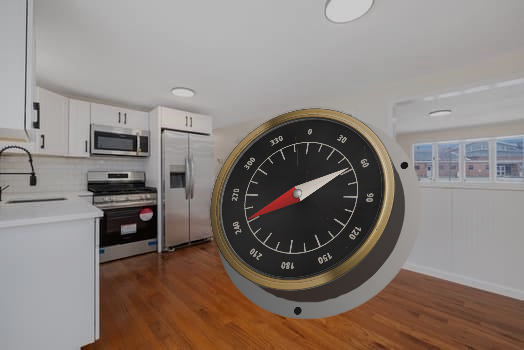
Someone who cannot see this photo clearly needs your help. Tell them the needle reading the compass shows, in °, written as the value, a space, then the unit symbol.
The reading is 240 °
